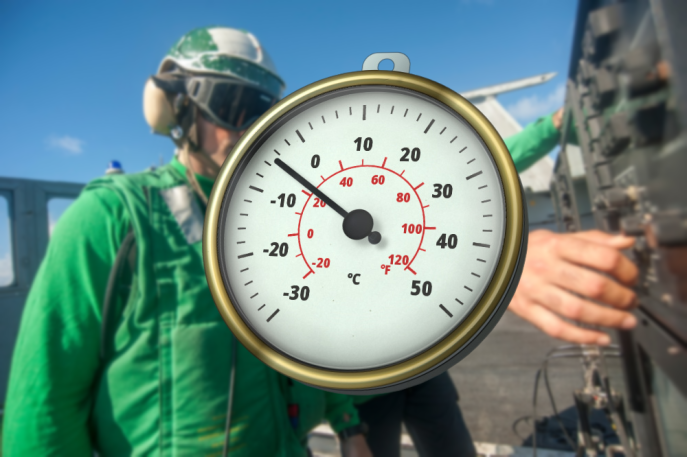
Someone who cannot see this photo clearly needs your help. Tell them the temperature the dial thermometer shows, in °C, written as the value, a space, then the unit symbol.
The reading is -5 °C
